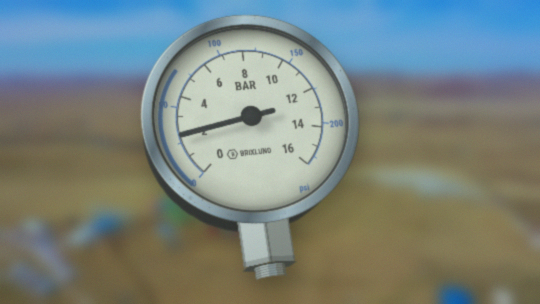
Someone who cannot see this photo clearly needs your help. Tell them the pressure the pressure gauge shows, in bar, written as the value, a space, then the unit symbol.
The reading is 2 bar
